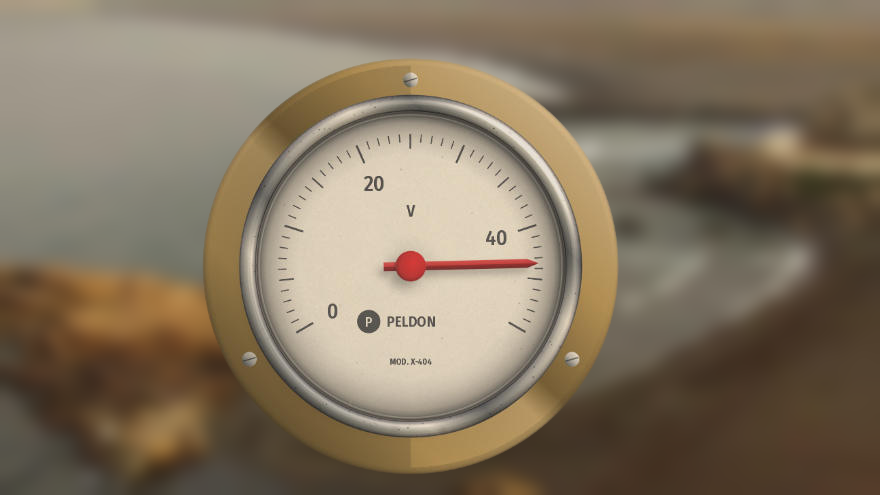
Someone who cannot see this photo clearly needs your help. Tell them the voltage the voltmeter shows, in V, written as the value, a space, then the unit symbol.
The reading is 43.5 V
